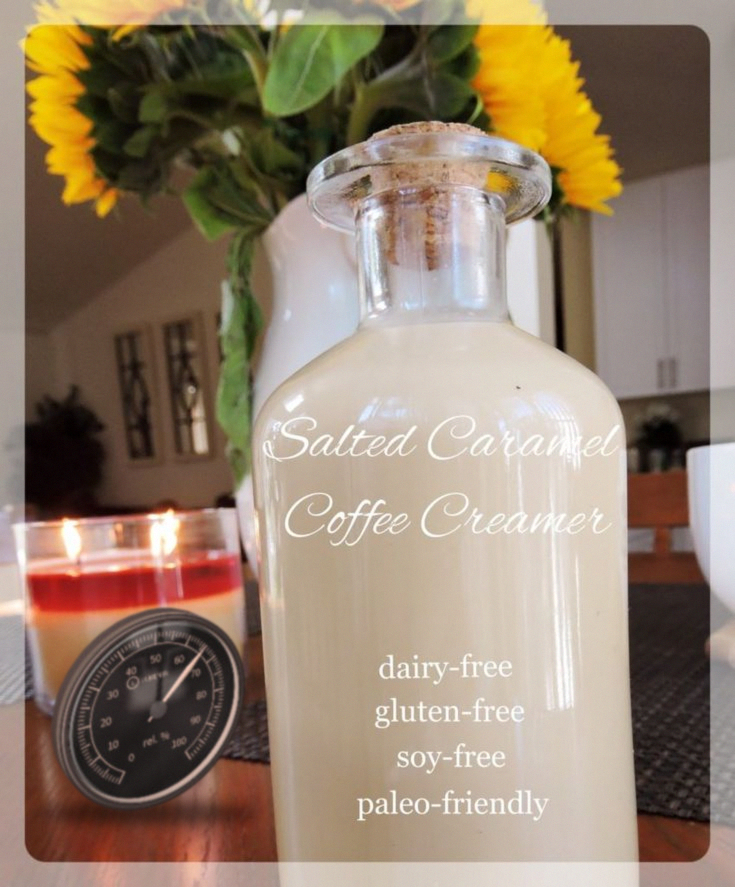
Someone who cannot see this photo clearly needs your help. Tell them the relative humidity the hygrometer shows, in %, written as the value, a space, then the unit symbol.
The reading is 65 %
